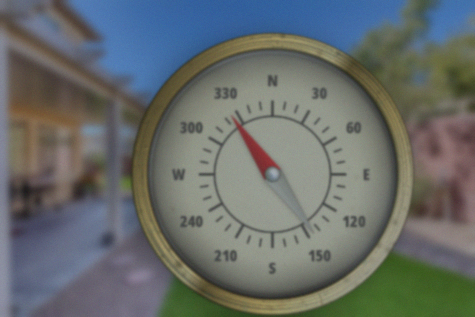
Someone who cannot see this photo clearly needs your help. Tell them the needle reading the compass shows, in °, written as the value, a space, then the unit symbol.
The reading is 325 °
